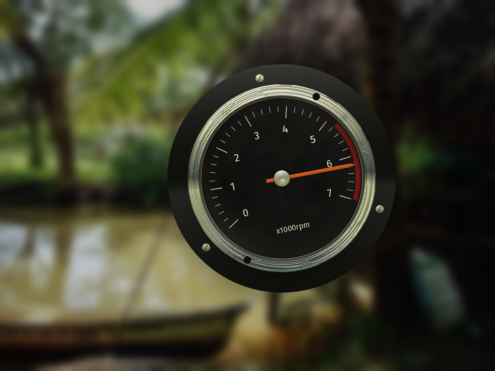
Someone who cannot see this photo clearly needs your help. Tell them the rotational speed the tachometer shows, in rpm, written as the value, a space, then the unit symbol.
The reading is 6200 rpm
